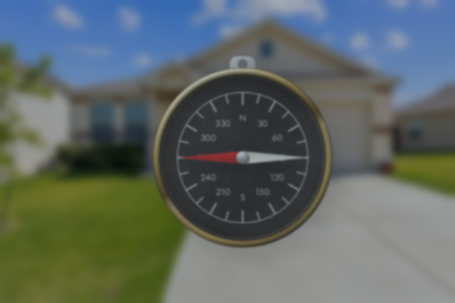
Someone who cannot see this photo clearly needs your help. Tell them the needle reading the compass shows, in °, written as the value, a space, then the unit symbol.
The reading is 270 °
